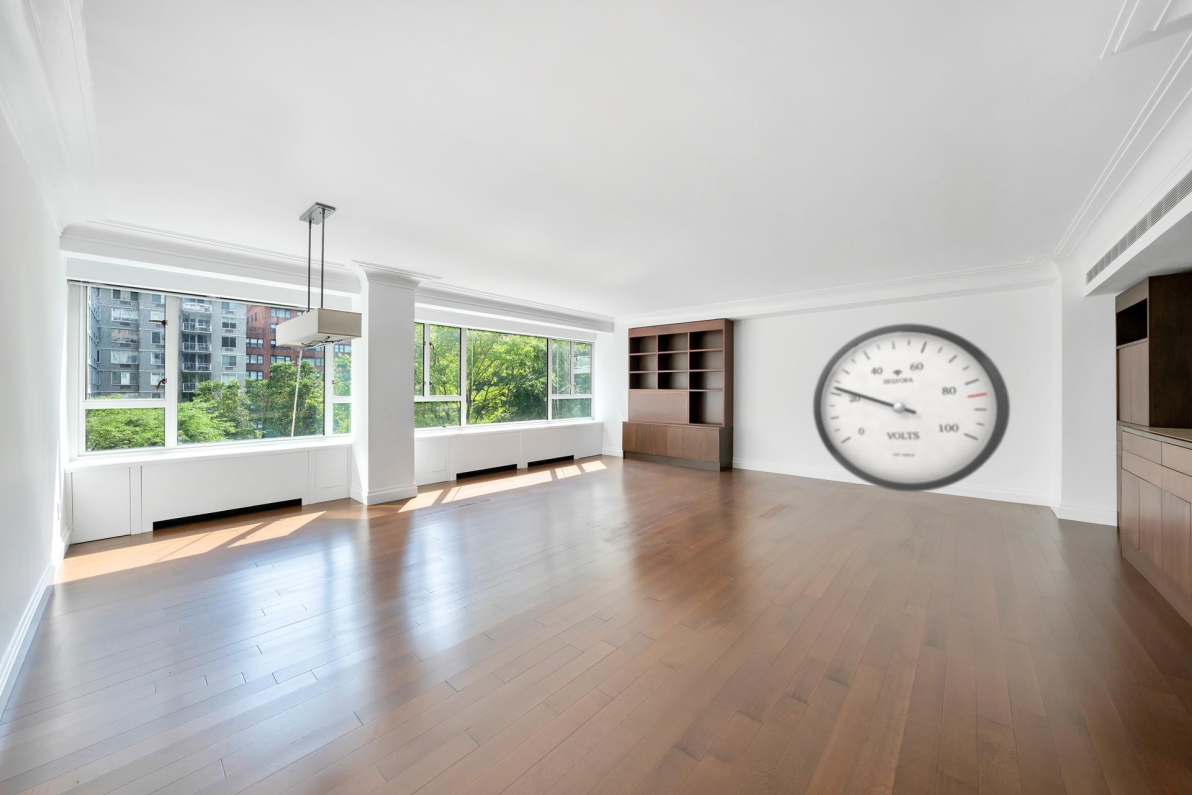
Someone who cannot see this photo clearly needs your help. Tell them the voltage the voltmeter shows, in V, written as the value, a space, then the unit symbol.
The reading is 22.5 V
